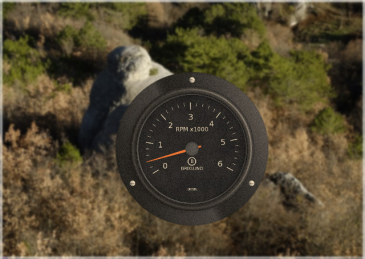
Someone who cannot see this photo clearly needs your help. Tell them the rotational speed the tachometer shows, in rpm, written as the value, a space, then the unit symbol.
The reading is 400 rpm
